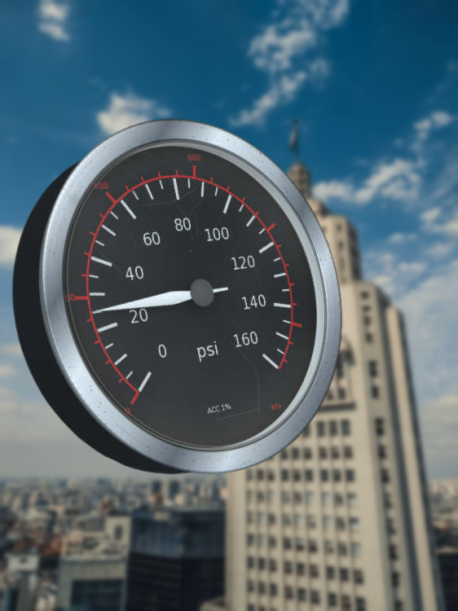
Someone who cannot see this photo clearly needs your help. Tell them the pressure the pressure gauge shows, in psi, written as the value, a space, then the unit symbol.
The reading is 25 psi
